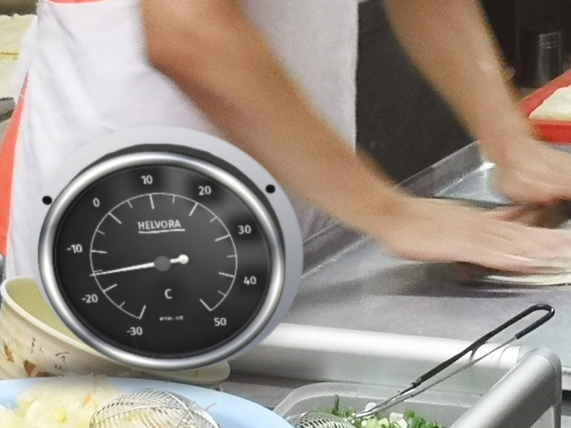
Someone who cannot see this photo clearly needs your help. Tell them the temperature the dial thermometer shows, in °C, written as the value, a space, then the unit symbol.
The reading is -15 °C
